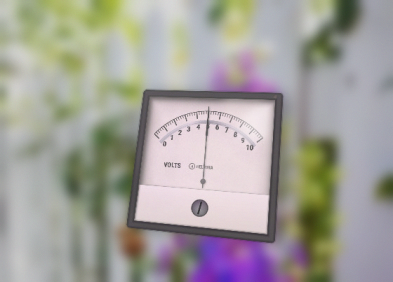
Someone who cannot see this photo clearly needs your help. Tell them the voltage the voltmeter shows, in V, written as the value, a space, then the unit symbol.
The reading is 5 V
